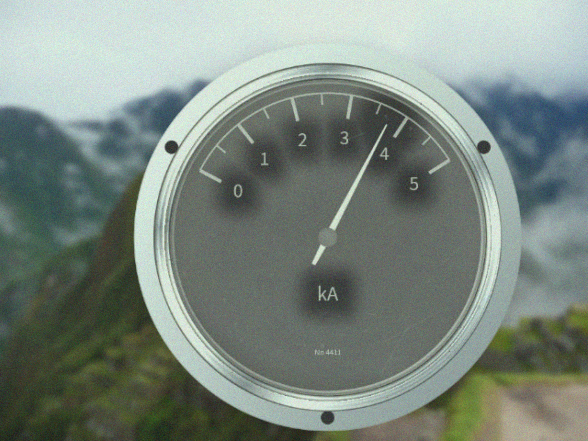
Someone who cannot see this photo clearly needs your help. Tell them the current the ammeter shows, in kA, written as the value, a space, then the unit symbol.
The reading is 3.75 kA
